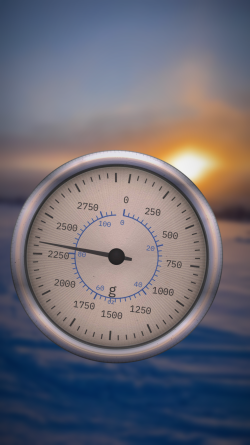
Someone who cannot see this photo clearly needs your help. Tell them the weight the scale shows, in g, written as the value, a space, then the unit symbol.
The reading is 2325 g
